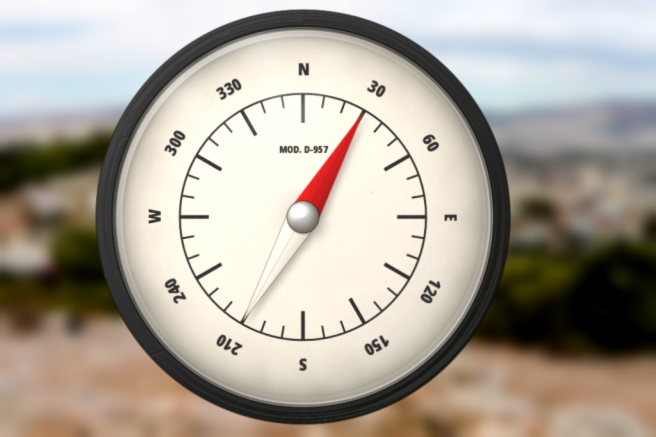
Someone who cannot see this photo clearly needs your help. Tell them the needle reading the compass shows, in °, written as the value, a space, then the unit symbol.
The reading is 30 °
